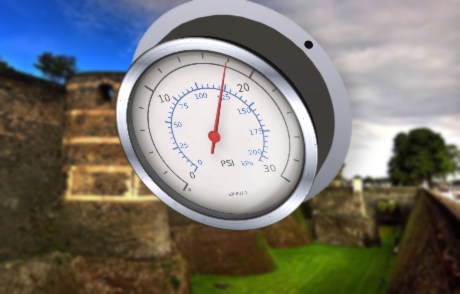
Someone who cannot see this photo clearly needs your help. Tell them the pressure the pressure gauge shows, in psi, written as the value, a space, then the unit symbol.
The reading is 18 psi
